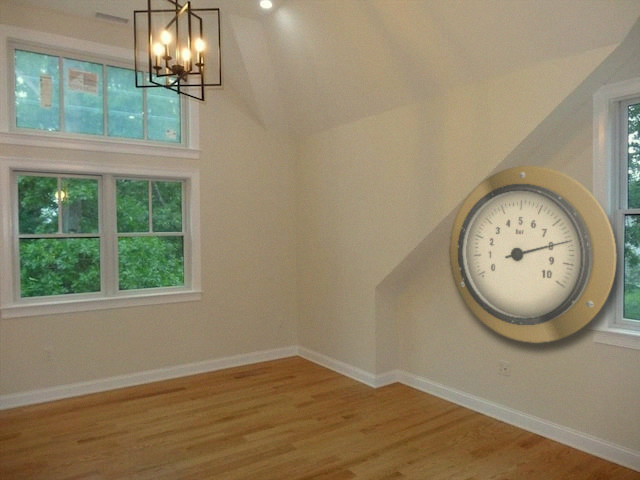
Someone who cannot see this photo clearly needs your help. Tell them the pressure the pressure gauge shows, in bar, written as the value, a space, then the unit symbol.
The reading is 8 bar
